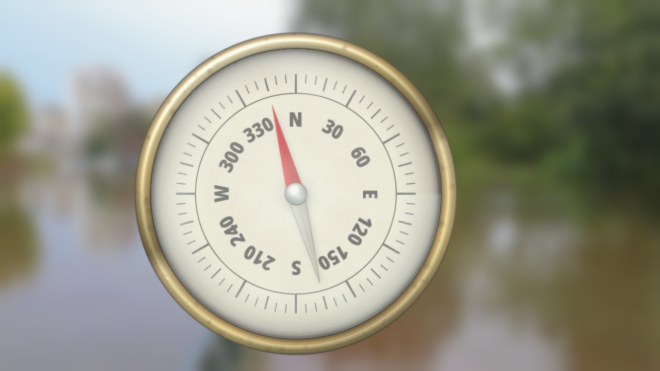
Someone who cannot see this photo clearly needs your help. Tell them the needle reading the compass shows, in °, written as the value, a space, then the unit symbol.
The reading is 345 °
